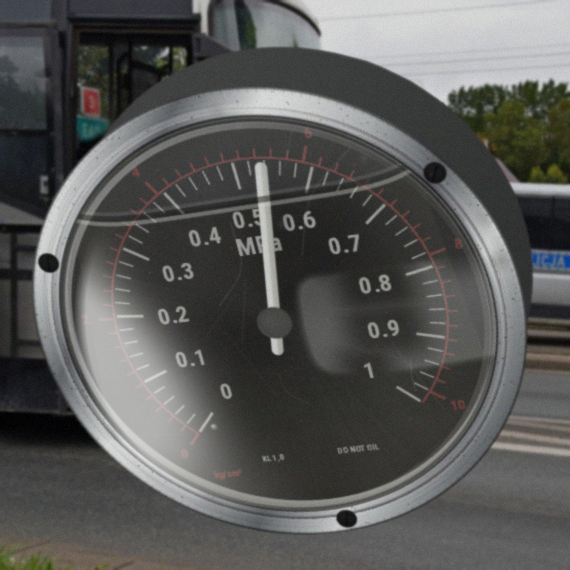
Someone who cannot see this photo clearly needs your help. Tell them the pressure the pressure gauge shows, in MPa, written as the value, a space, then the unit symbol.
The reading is 0.54 MPa
